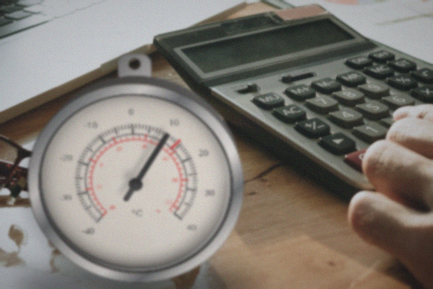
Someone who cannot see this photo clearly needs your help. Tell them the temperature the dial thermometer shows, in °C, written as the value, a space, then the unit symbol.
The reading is 10 °C
